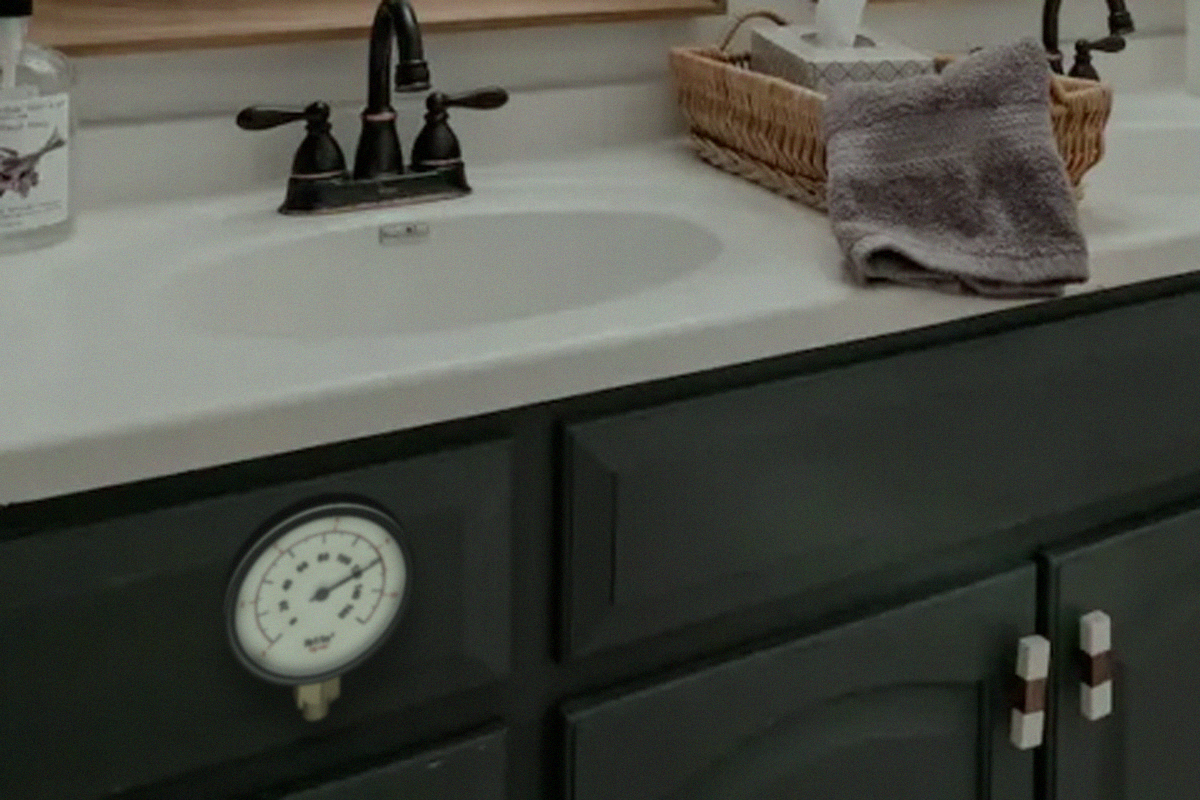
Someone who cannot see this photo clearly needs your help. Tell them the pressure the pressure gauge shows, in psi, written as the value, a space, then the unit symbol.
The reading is 120 psi
